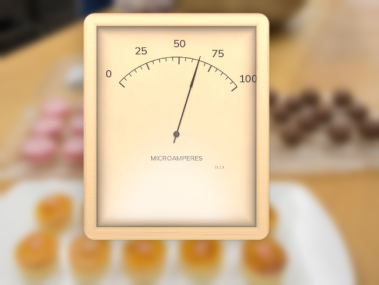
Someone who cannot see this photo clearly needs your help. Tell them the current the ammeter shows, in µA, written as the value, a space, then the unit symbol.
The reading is 65 µA
